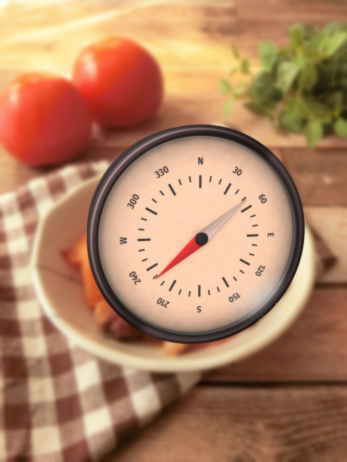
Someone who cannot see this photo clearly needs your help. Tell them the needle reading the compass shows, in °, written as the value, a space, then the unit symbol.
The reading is 230 °
